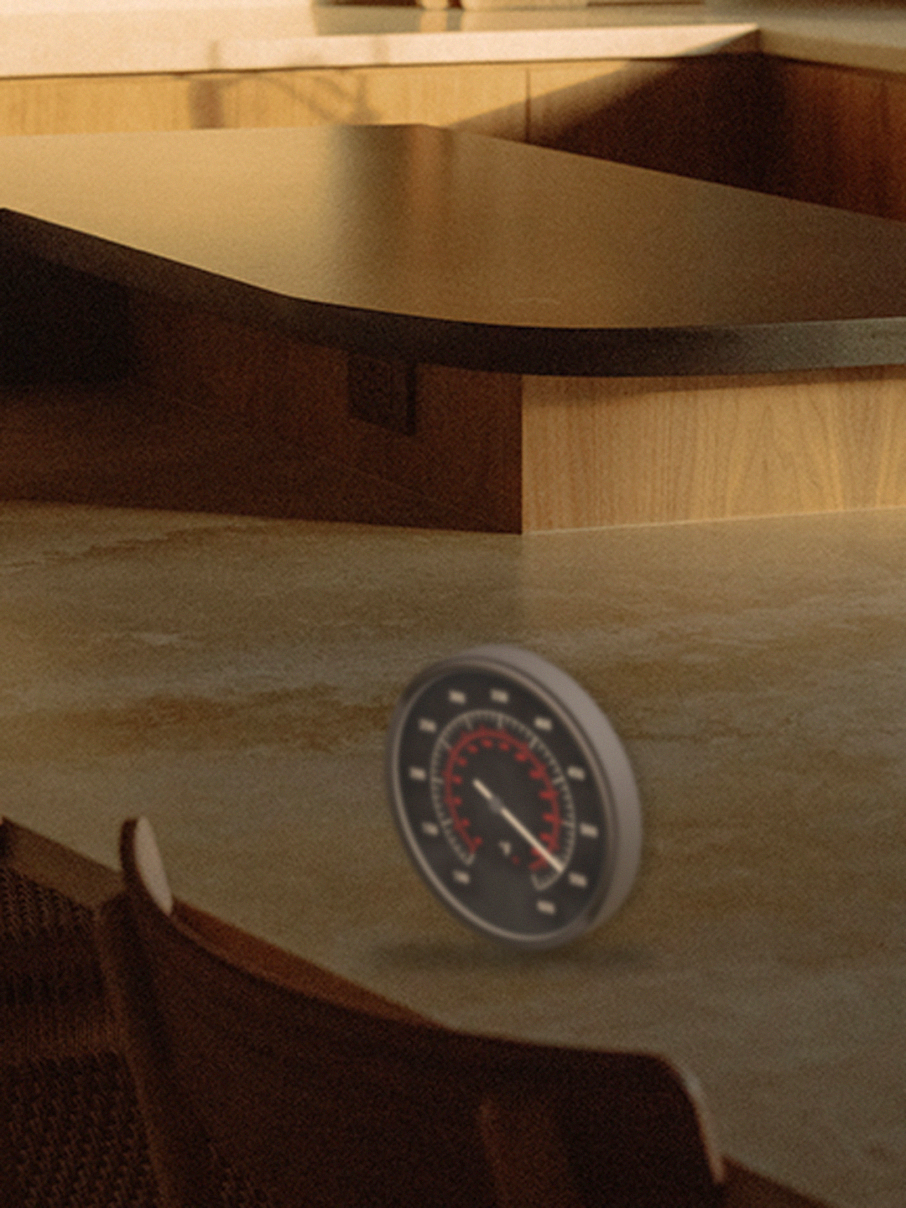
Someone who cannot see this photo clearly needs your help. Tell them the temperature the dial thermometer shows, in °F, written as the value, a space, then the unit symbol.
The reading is 550 °F
